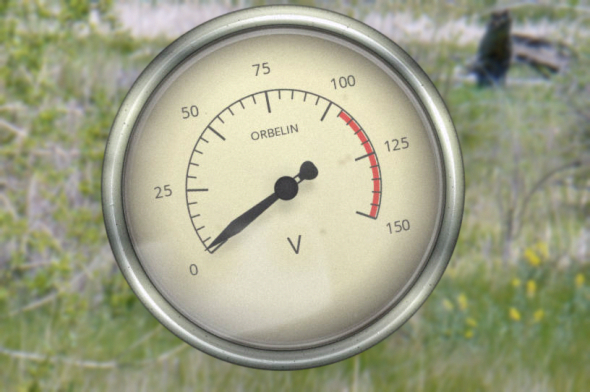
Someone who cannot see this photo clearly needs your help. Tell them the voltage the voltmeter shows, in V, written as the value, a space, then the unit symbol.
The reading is 2.5 V
